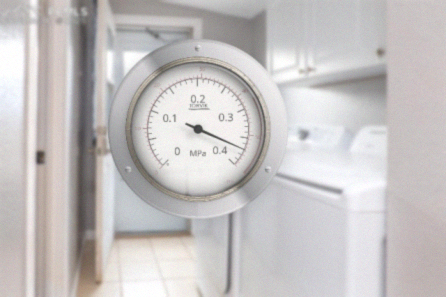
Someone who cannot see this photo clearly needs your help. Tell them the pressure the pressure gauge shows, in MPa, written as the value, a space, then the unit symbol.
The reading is 0.37 MPa
